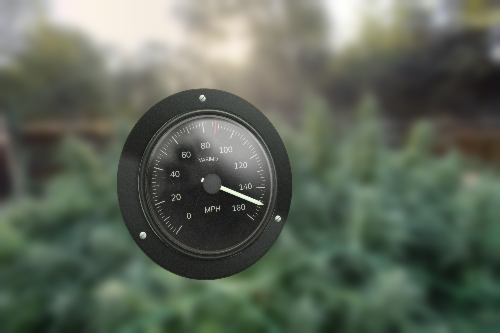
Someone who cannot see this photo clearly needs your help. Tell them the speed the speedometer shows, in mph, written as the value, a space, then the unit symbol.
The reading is 150 mph
